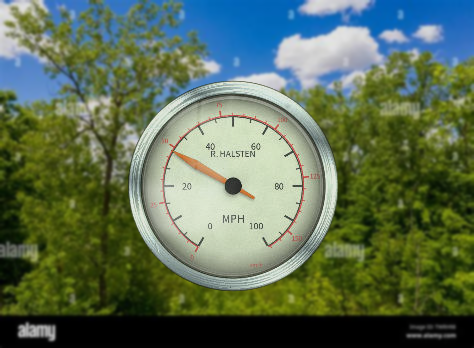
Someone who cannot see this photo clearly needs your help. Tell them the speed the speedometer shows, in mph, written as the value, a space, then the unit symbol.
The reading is 30 mph
